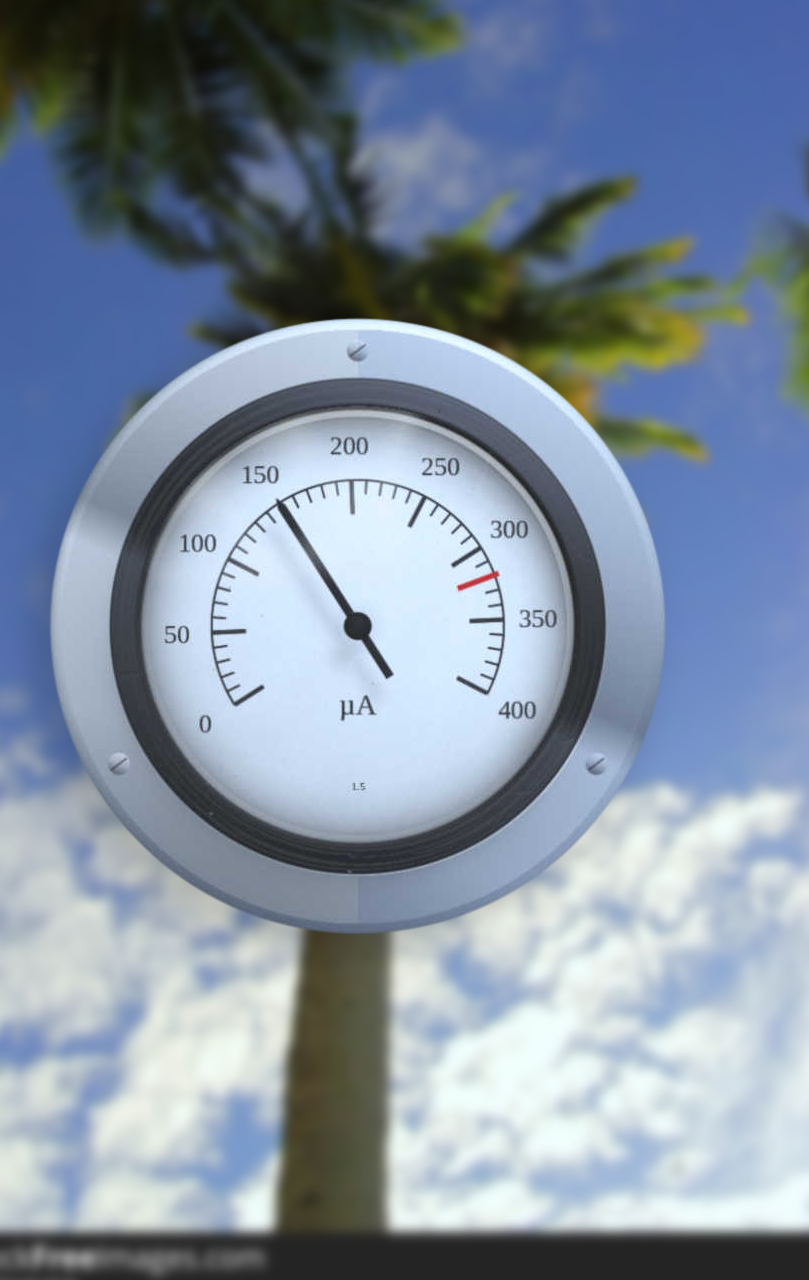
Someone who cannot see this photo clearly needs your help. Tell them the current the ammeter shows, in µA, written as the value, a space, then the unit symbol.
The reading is 150 µA
